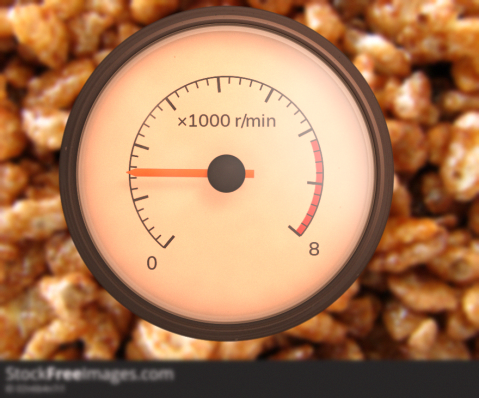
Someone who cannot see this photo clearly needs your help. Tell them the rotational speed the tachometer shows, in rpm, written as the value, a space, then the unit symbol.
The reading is 1500 rpm
